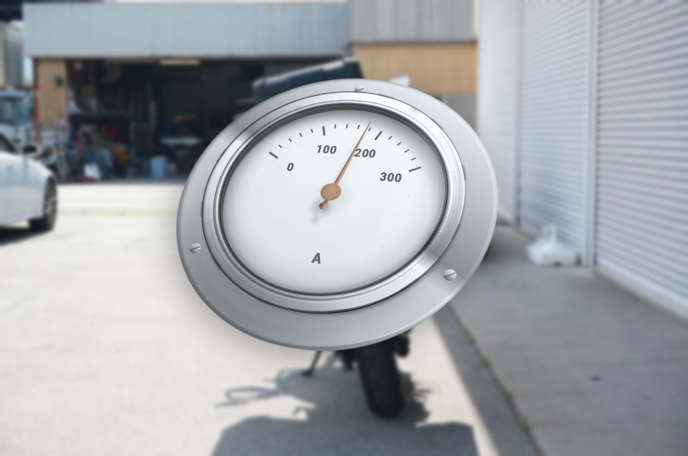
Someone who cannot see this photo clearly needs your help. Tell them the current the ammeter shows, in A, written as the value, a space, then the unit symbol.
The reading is 180 A
